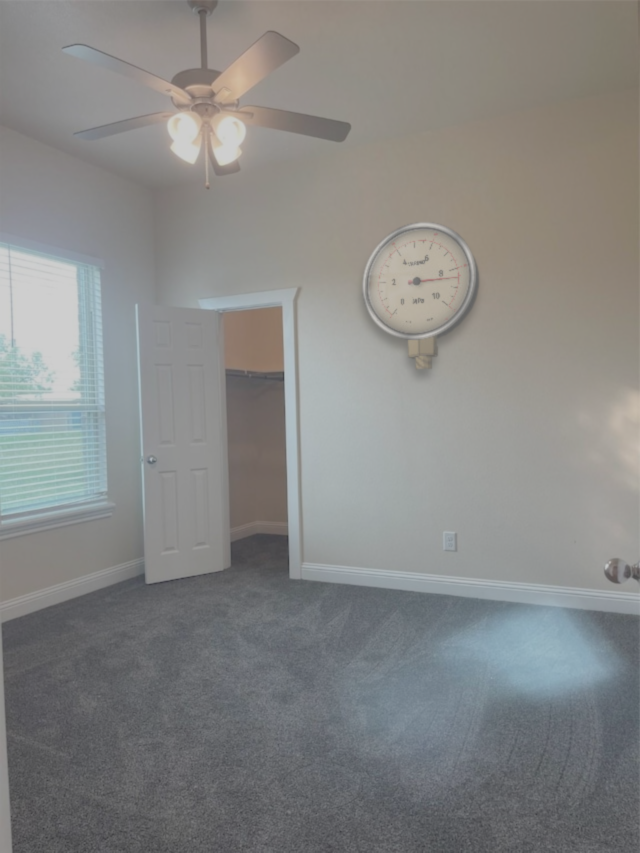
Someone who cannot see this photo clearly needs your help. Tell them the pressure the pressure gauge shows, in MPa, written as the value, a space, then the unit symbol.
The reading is 8.5 MPa
